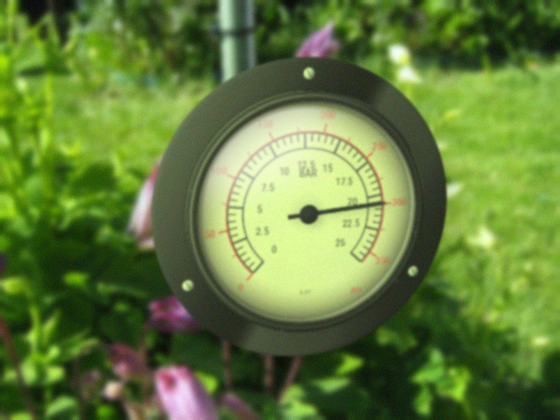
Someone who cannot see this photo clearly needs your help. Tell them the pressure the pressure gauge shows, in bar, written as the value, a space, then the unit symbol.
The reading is 20.5 bar
